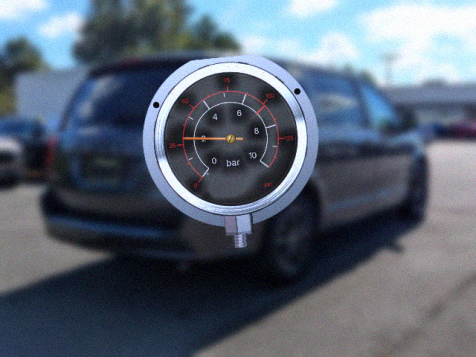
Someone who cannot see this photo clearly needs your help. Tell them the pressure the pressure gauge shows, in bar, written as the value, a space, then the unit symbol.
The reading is 2 bar
